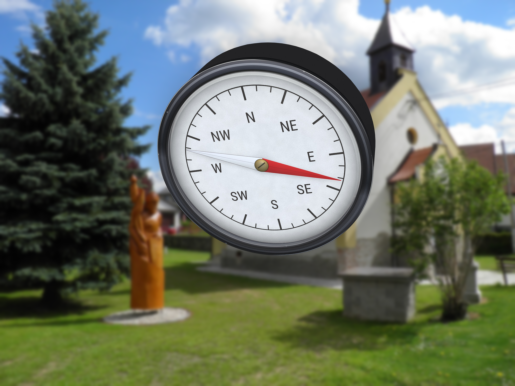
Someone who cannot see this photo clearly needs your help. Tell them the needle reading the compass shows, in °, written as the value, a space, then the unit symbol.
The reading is 110 °
